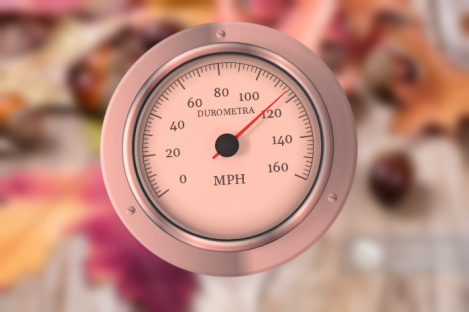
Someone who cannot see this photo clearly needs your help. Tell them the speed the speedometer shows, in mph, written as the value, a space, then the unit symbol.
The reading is 116 mph
